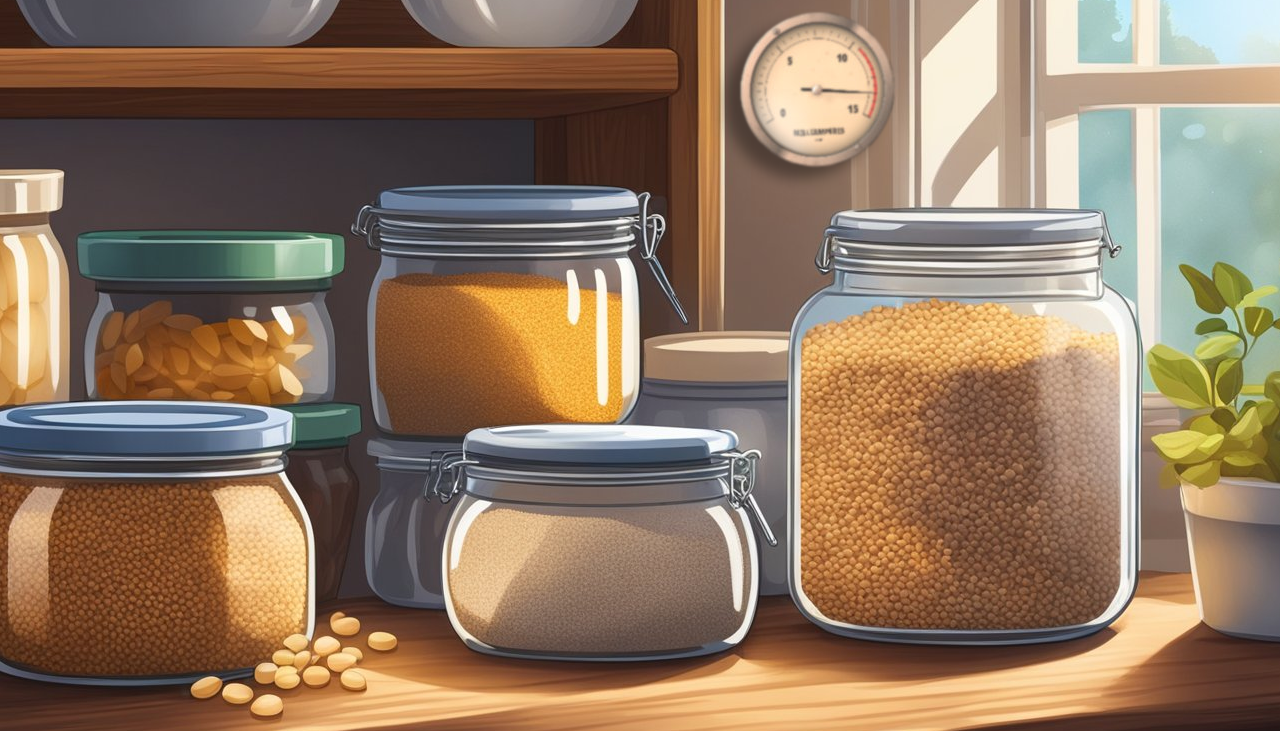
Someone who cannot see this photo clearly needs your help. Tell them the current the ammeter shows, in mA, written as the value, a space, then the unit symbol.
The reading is 13.5 mA
